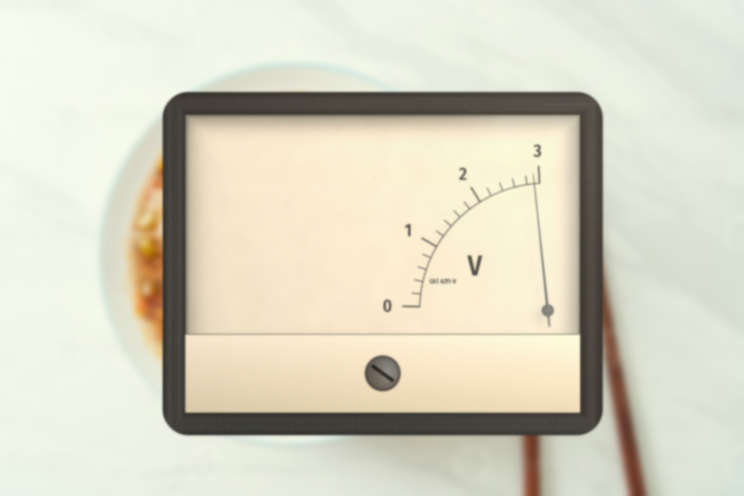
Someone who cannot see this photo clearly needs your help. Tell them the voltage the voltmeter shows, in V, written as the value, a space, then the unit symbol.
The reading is 2.9 V
